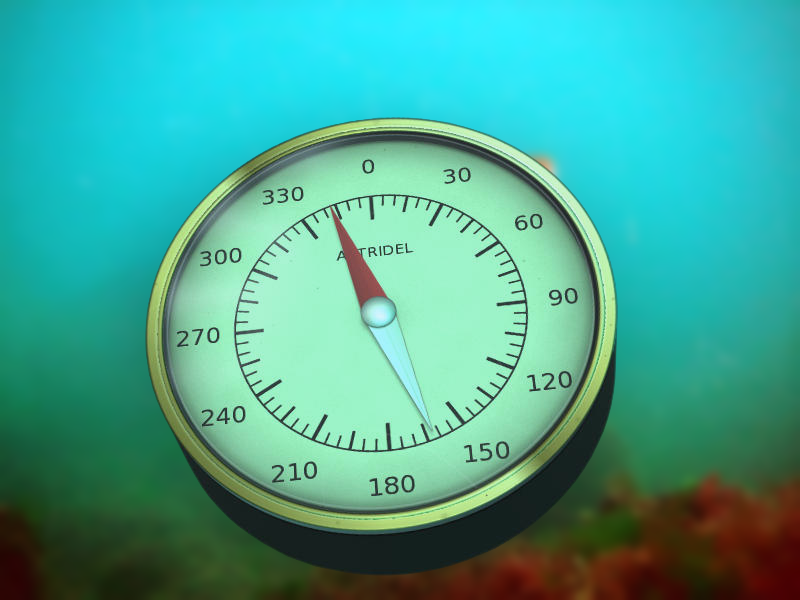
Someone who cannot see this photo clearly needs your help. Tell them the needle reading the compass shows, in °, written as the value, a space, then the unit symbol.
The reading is 342.5 °
